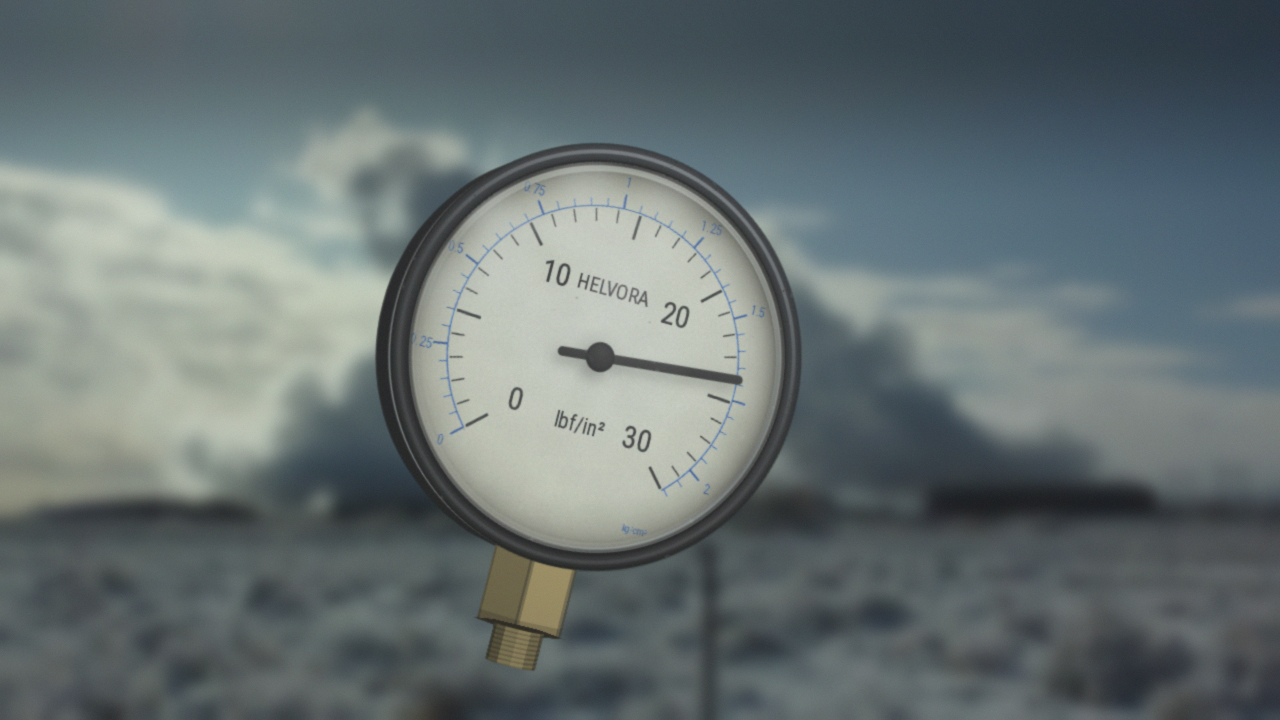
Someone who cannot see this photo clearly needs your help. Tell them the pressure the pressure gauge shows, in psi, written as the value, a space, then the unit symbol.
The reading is 24 psi
